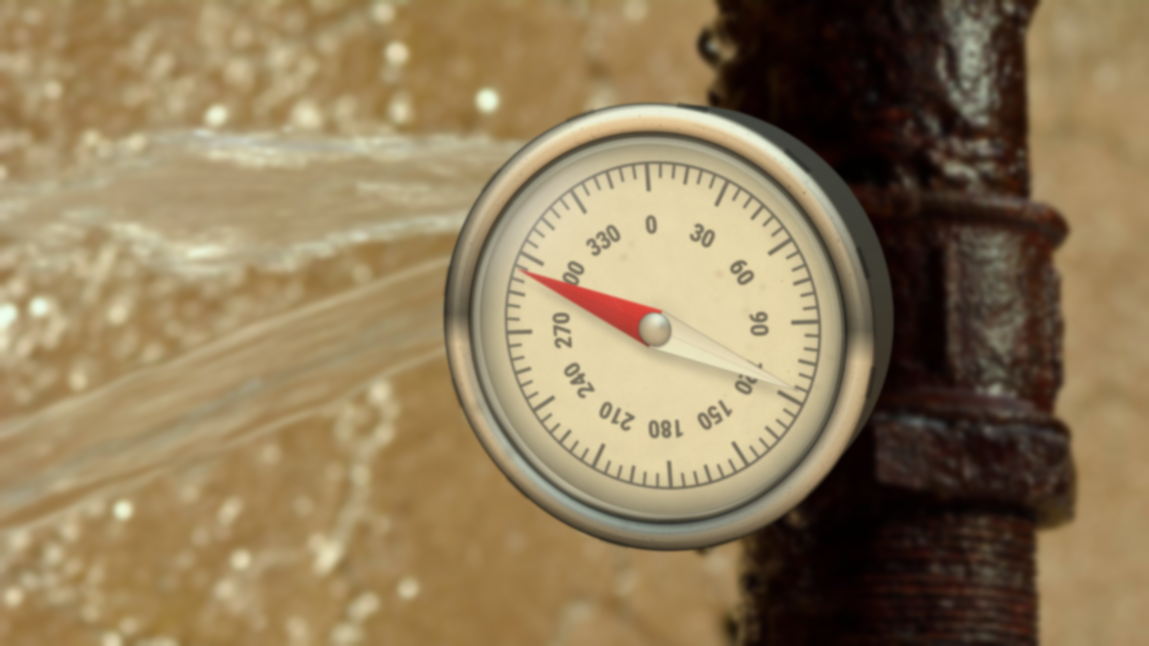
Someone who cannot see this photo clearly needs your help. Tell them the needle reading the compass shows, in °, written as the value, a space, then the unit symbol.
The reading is 295 °
